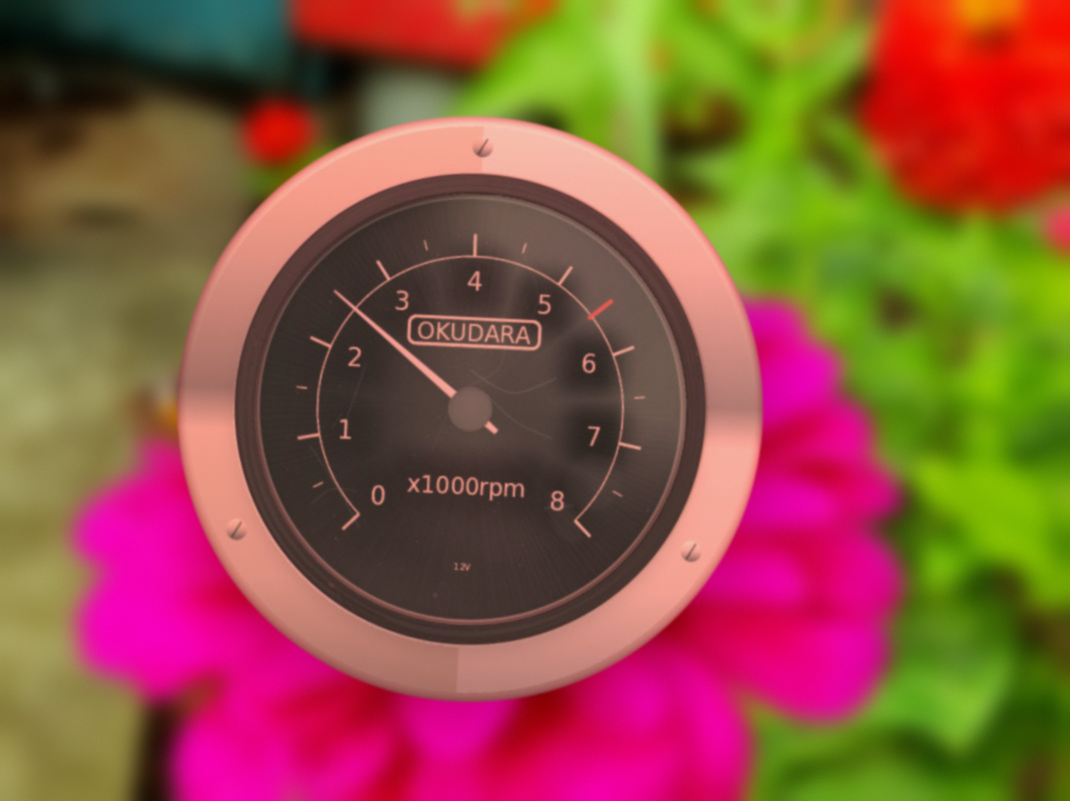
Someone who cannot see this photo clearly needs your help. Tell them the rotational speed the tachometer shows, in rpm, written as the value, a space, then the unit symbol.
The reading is 2500 rpm
